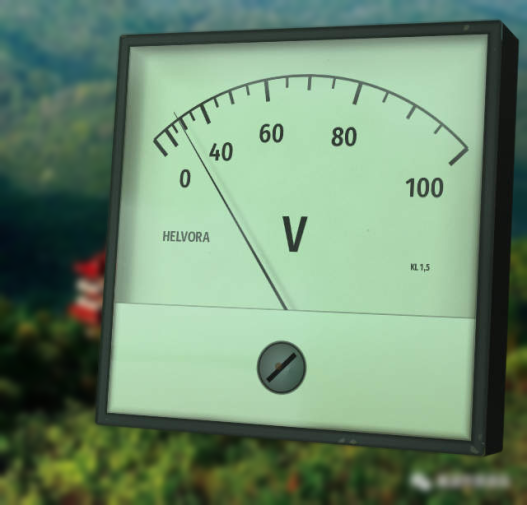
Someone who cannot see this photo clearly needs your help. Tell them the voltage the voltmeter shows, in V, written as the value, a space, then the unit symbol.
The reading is 30 V
